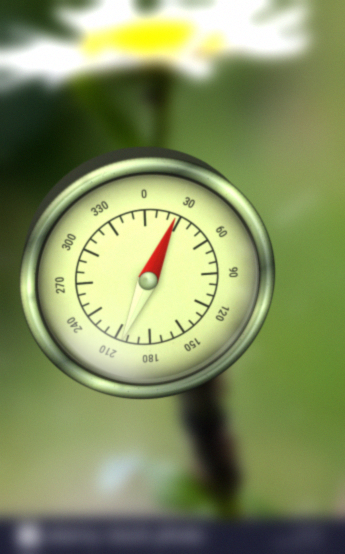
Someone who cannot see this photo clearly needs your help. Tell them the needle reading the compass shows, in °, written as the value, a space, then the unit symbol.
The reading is 25 °
